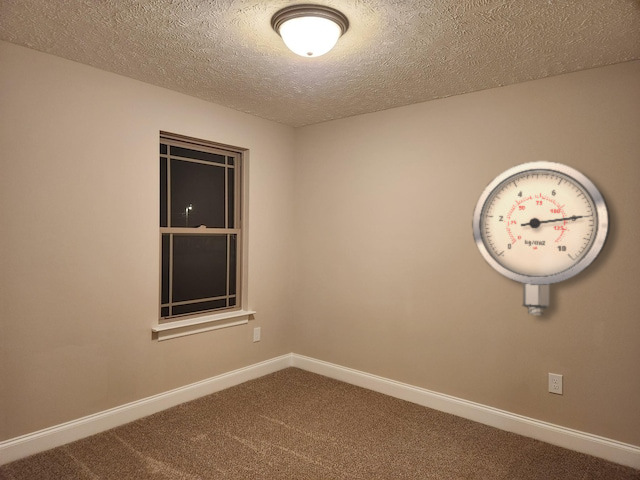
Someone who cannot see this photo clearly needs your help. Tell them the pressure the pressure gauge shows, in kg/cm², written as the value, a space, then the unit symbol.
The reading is 8 kg/cm²
